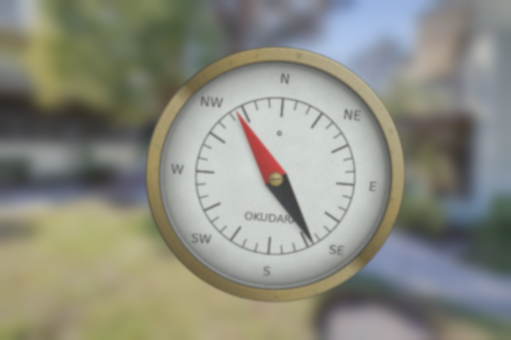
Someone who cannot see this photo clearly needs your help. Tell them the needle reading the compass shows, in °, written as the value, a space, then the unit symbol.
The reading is 325 °
